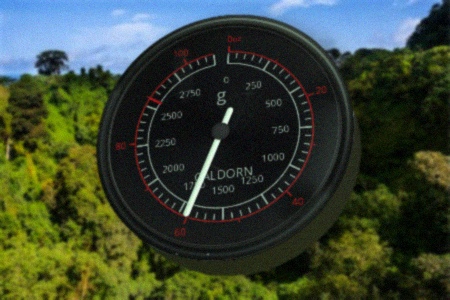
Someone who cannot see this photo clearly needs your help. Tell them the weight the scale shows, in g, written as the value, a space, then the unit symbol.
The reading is 1700 g
